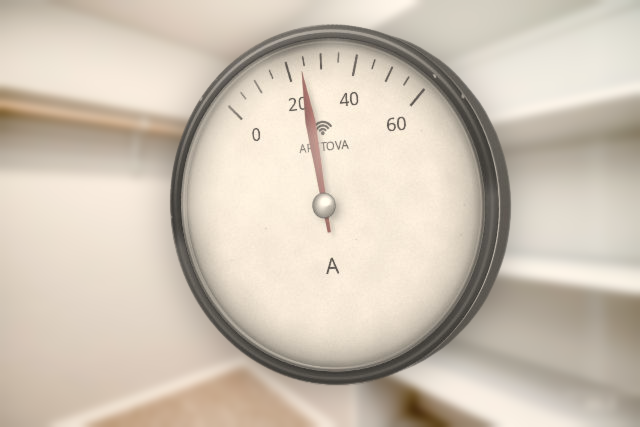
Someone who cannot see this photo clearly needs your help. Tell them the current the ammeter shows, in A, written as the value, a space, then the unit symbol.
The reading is 25 A
